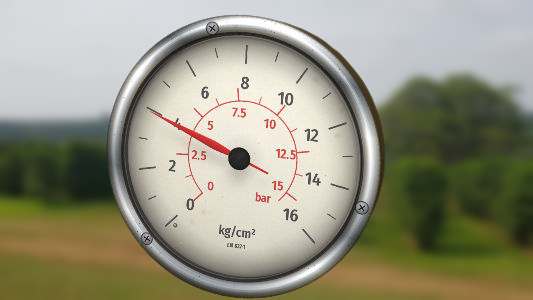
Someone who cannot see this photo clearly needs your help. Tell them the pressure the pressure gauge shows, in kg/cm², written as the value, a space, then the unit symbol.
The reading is 4 kg/cm²
